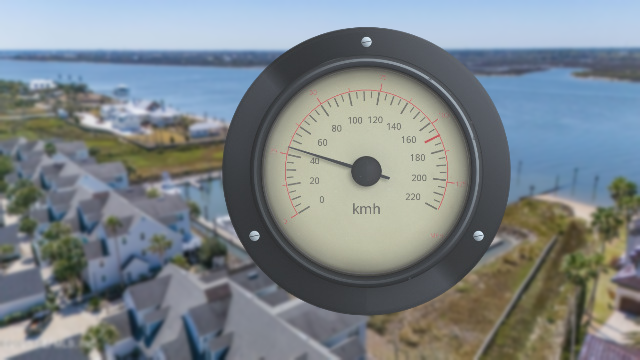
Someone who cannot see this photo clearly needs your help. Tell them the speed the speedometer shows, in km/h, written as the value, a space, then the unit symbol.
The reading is 45 km/h
